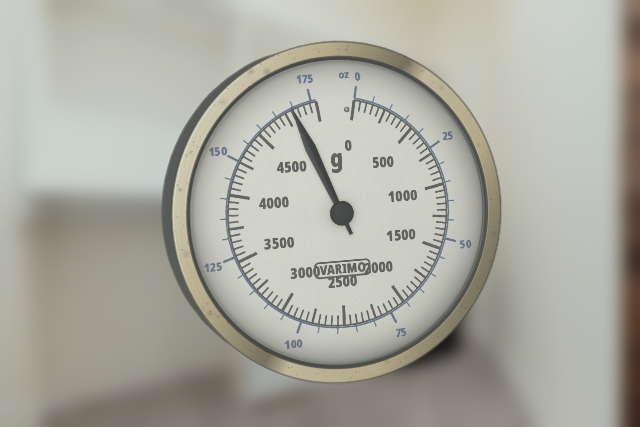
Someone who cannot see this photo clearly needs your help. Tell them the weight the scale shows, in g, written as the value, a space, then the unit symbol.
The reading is 4800 g
